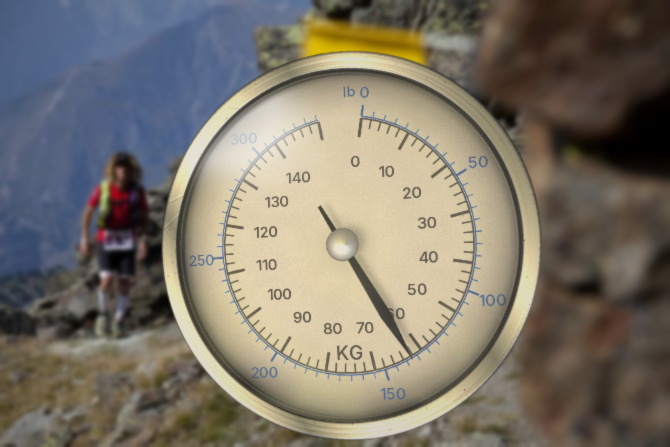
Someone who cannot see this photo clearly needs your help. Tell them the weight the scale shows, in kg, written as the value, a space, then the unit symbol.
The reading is 62 kg
